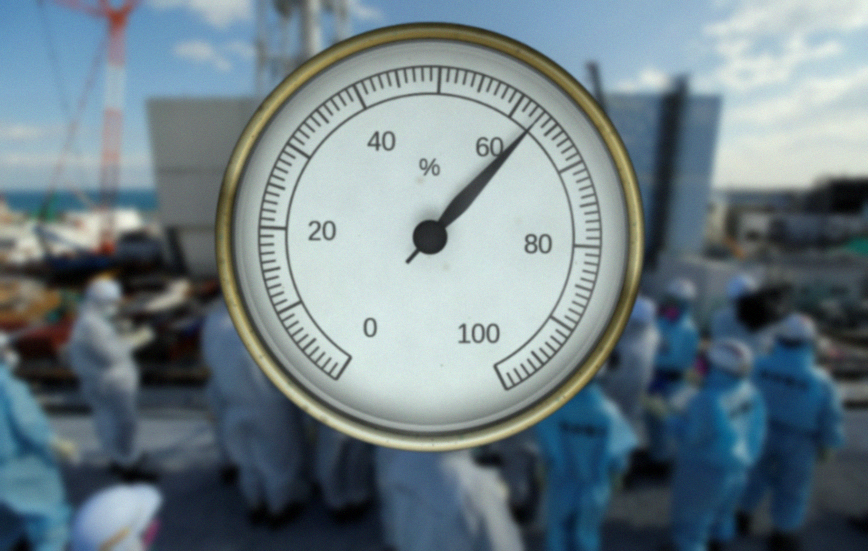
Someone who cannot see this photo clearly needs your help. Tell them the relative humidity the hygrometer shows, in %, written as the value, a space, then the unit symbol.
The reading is 63 %
